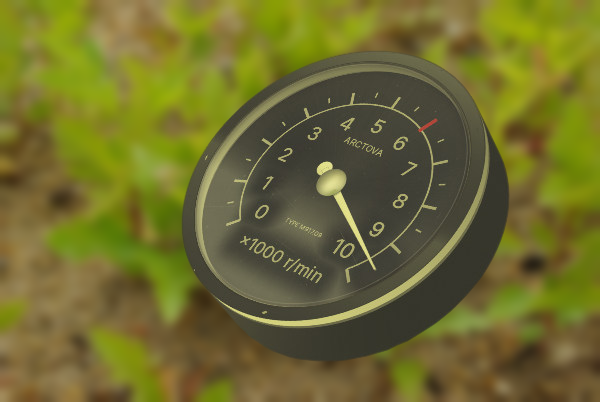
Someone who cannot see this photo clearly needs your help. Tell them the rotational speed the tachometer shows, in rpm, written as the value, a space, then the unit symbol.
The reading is 9500 rpm
